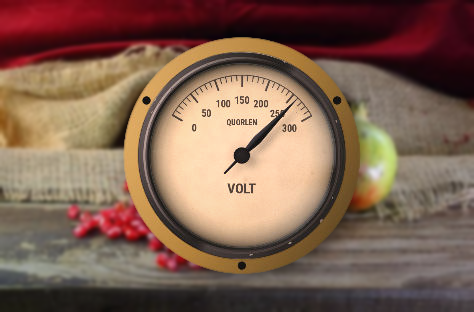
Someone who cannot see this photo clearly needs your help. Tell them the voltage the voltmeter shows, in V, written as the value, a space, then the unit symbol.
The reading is 260 V
